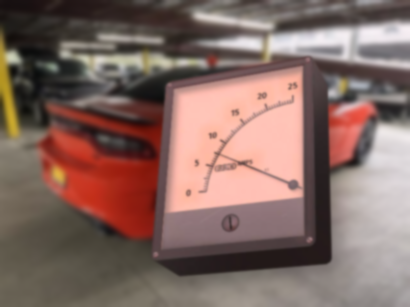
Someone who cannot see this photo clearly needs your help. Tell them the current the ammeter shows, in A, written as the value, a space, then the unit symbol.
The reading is 7.5 A
